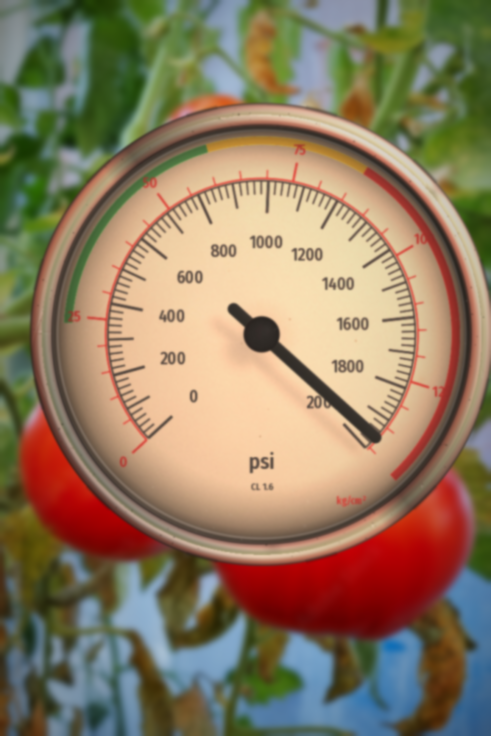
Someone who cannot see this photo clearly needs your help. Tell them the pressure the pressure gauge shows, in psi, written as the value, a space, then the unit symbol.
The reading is 1960 psi
